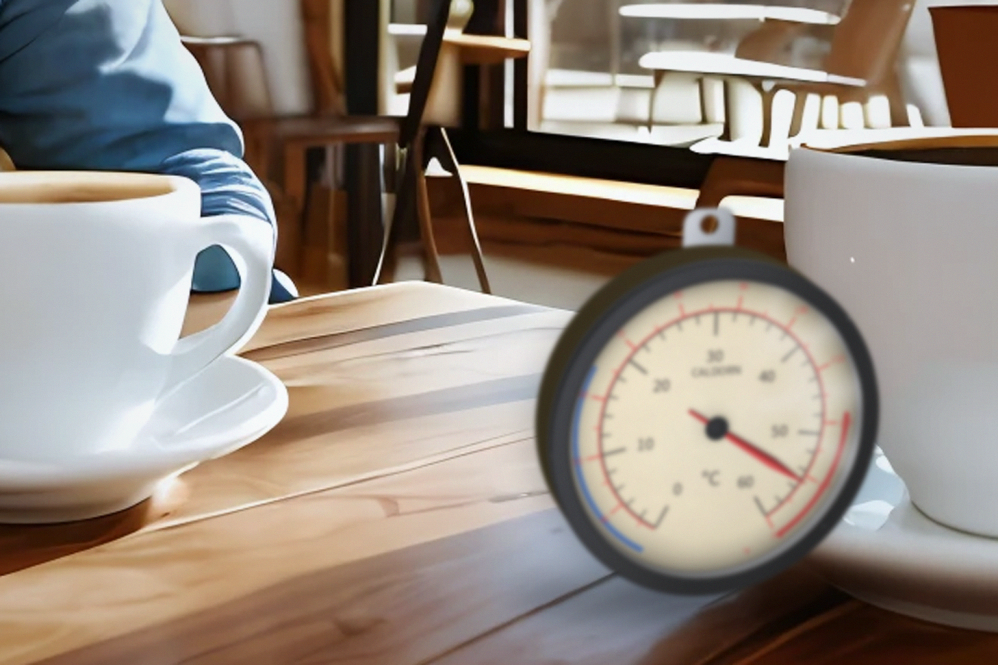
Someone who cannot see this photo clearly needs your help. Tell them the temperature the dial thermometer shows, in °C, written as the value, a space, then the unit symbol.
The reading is 55 °C
